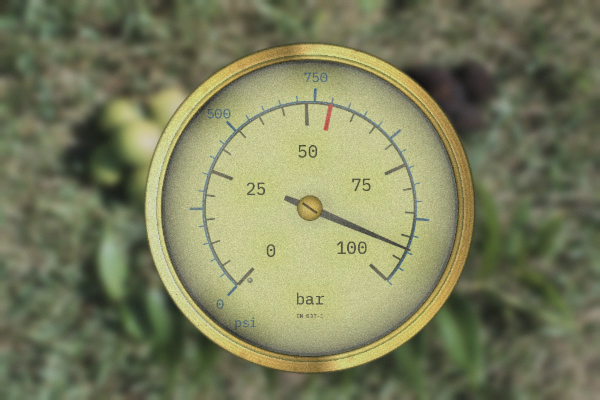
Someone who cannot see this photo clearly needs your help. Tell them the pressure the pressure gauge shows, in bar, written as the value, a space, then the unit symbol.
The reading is 92.5 bar
